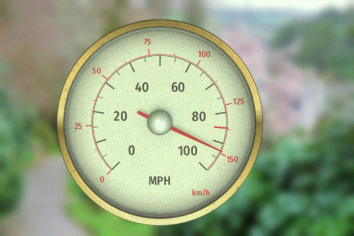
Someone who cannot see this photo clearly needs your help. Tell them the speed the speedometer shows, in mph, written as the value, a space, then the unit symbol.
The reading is 92.5 mph
